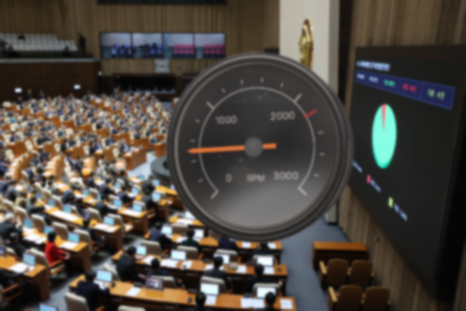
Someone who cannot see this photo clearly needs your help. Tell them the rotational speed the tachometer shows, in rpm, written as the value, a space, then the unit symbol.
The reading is 500 rpm
